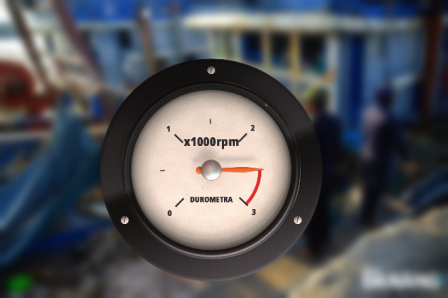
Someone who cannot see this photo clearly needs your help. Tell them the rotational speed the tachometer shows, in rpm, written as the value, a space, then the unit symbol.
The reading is 2500 rpm
